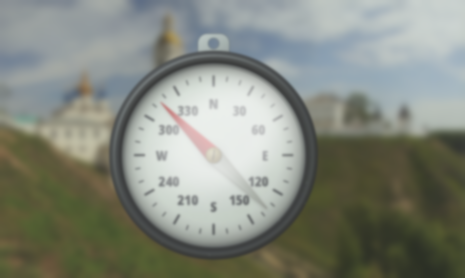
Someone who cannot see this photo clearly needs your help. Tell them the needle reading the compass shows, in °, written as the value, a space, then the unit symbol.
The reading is 315 °
